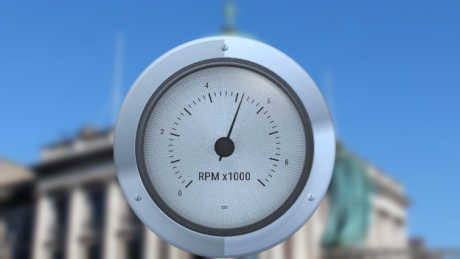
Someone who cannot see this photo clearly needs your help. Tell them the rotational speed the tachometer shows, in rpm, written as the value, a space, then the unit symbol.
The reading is 5200 rpm
